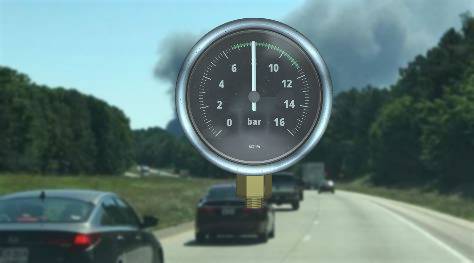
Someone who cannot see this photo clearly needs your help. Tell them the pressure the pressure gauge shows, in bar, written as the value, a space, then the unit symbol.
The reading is 8 bar
